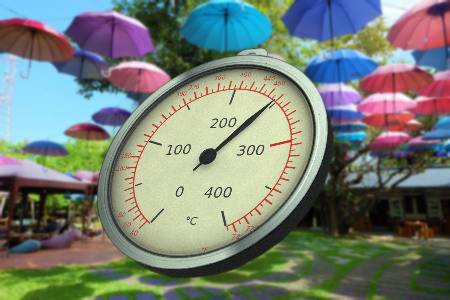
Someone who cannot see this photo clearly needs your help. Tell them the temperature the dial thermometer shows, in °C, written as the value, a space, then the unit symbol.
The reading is 250 °C
